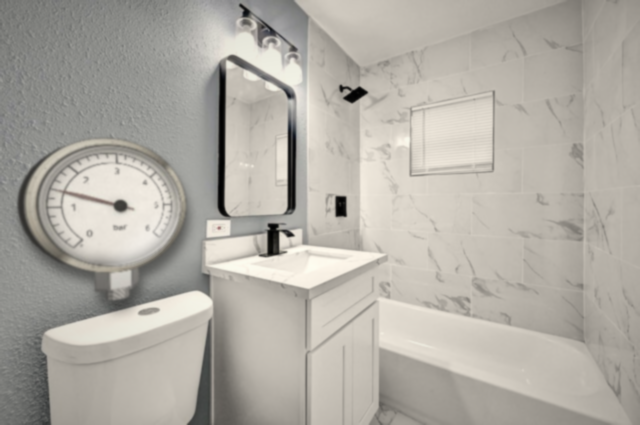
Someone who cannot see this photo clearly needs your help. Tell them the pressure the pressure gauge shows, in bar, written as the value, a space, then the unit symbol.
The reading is 1.4 bar
